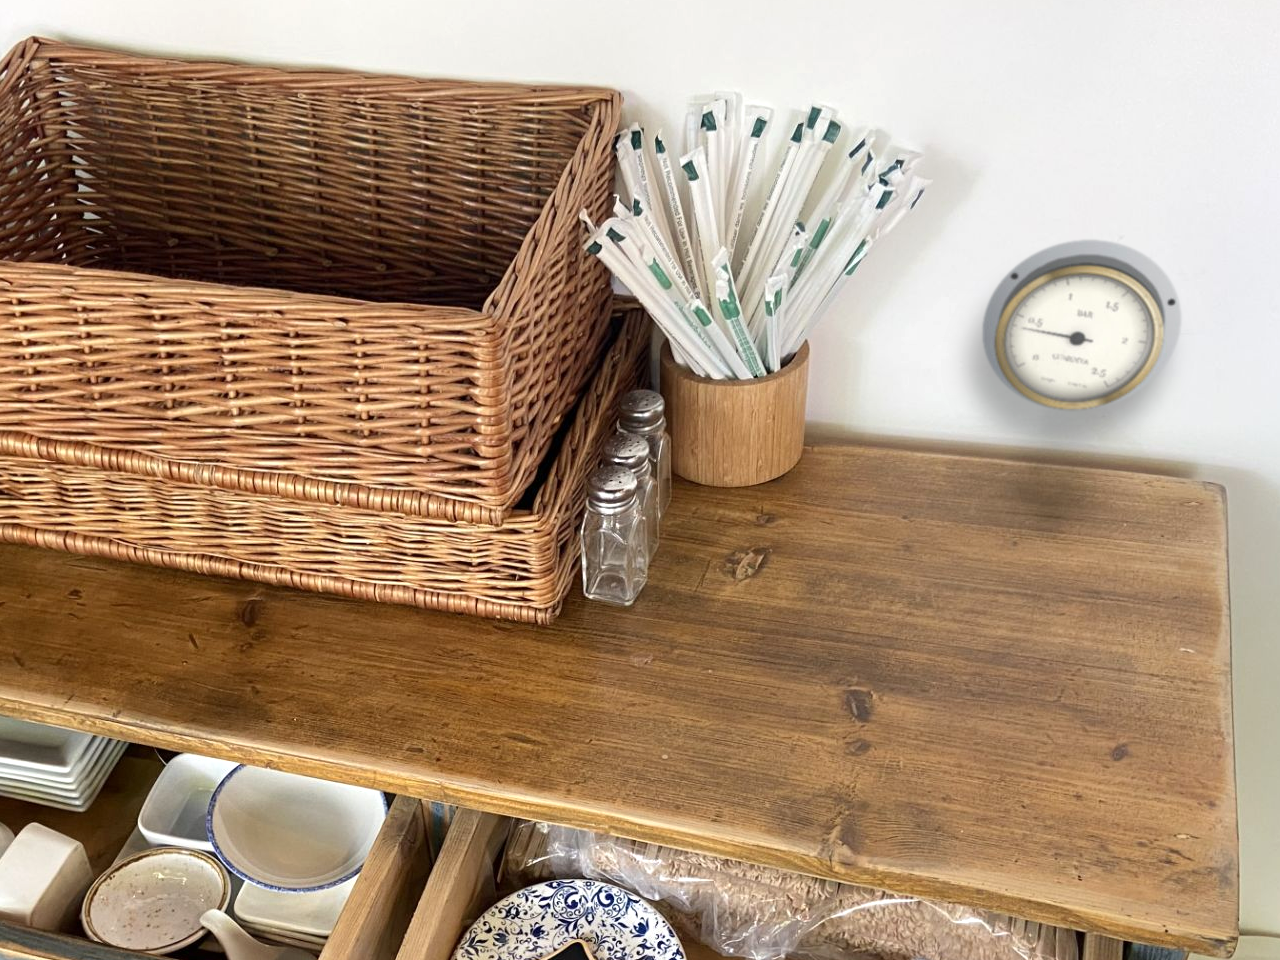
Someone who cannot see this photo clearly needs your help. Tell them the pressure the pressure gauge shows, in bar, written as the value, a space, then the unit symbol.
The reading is 0.4 bar
